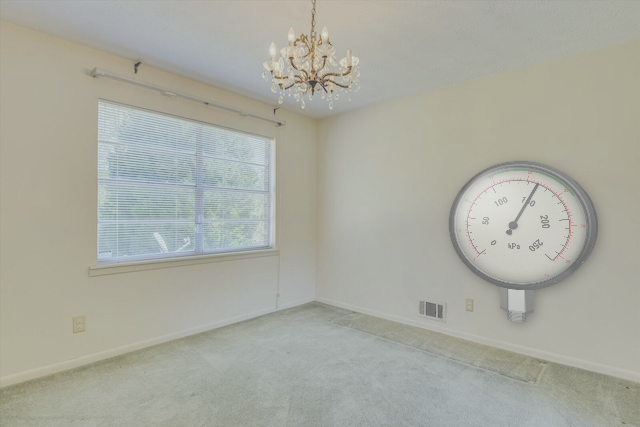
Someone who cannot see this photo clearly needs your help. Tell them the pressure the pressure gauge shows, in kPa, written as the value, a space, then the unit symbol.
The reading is 150 kPa
